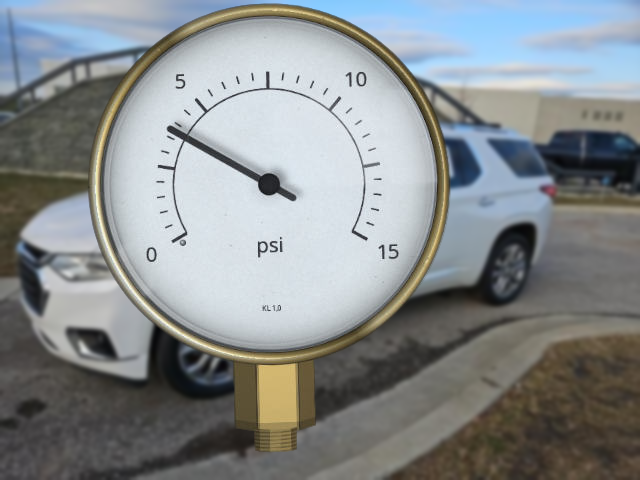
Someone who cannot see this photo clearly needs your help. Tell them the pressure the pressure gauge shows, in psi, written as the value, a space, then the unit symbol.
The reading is 3.75 psi
